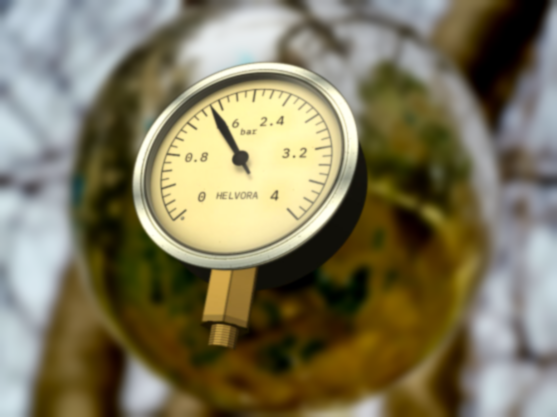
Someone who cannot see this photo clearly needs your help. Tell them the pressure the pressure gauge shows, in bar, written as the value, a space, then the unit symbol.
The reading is 1.5 bar
